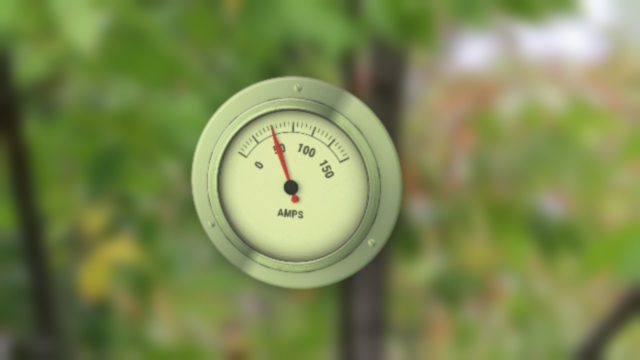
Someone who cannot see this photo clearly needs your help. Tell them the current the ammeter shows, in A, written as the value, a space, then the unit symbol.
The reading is 50 A
